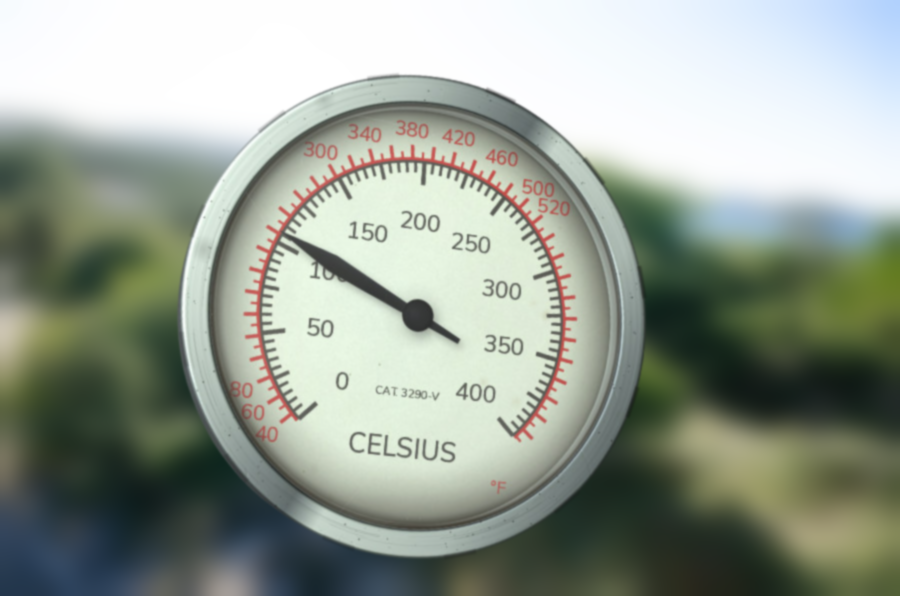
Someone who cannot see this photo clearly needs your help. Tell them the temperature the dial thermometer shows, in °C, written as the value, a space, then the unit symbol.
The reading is 105 °C
